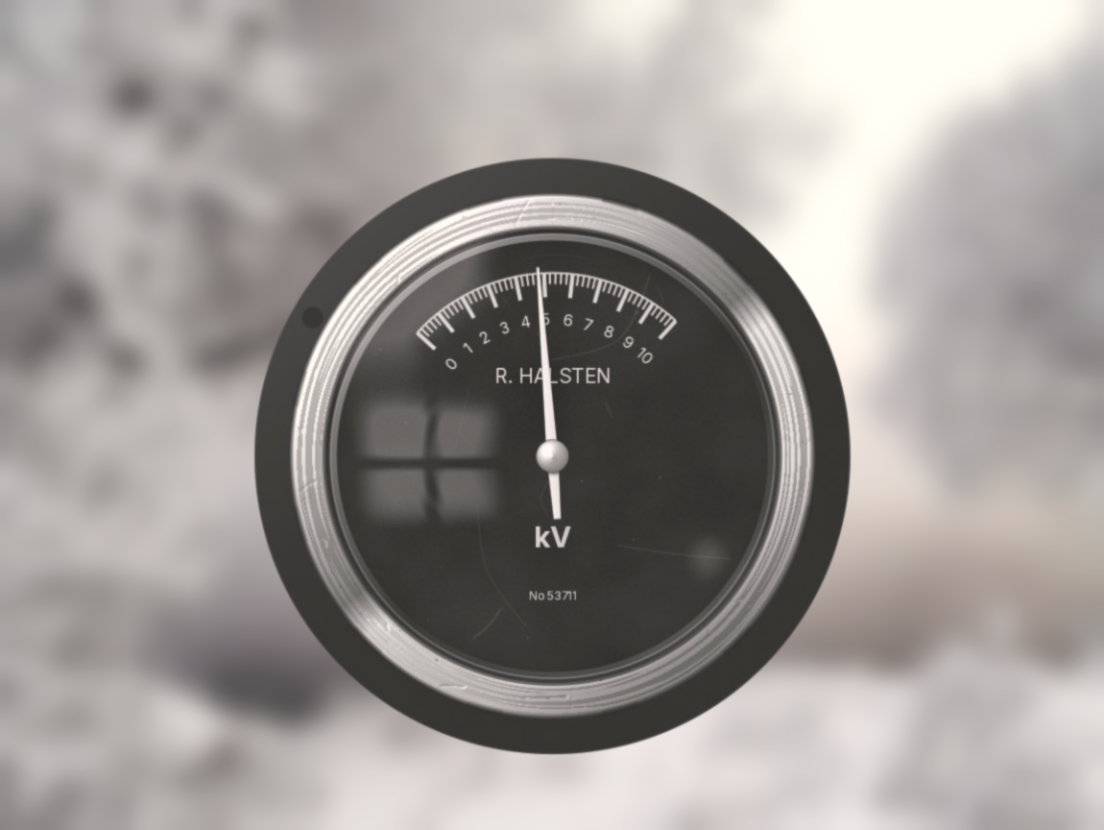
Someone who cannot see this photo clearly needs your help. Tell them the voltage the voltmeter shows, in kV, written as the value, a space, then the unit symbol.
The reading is 4.8 kV
